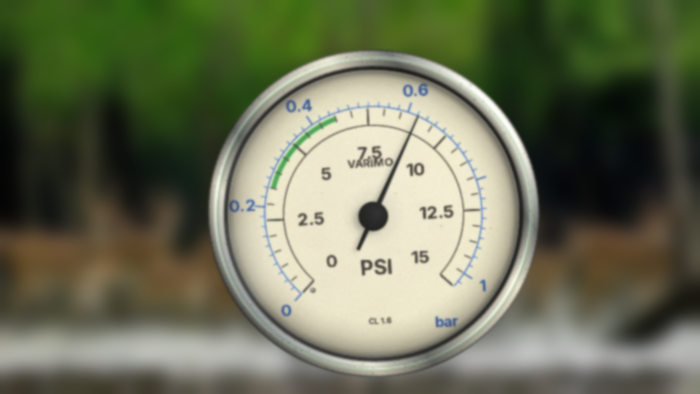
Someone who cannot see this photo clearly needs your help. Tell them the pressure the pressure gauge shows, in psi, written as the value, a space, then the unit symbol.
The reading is 9 psi
